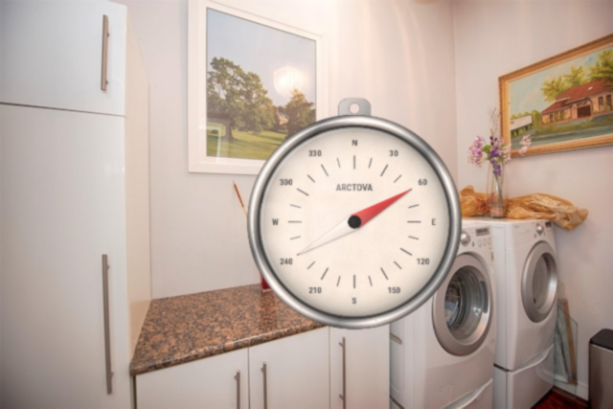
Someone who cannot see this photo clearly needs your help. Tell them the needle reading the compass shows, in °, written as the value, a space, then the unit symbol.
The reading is 60 °
